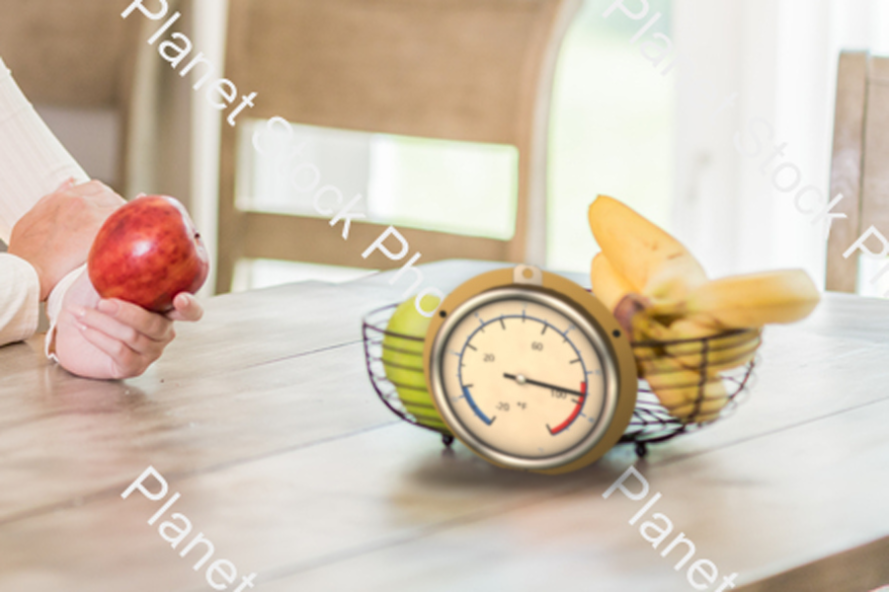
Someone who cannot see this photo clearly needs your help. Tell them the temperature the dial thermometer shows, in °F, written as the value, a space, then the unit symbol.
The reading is 95 °F
